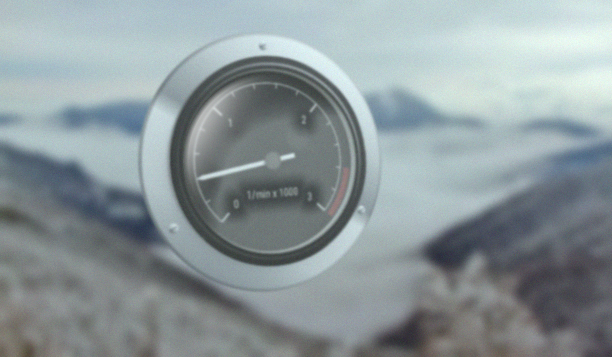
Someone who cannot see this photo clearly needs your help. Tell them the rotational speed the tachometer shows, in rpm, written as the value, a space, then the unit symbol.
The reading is 400 rpm
